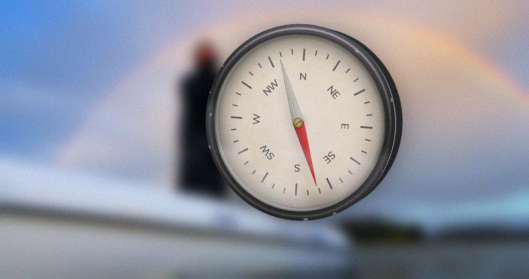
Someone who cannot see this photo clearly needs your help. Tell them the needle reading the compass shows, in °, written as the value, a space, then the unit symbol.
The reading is 160 °
